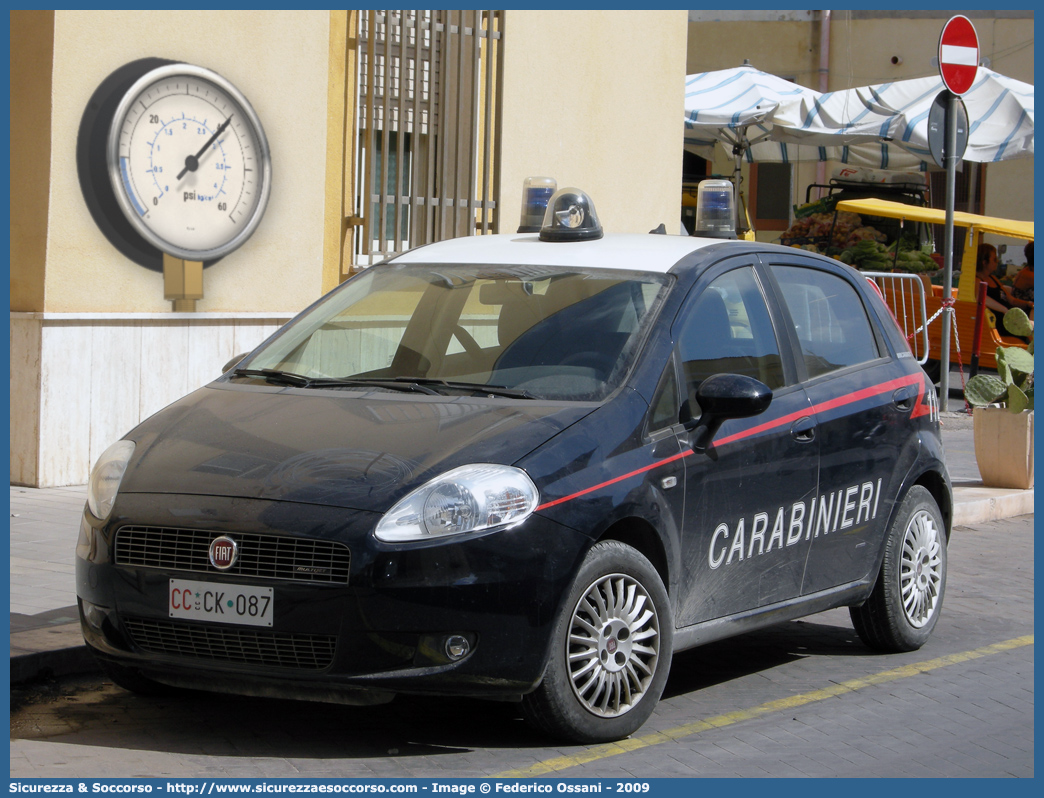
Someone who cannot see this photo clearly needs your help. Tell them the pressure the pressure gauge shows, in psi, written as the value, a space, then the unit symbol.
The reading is 40 psi
